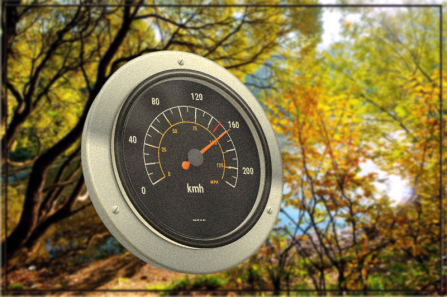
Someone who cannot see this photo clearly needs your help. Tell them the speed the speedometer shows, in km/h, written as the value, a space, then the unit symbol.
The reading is 160 km/h
